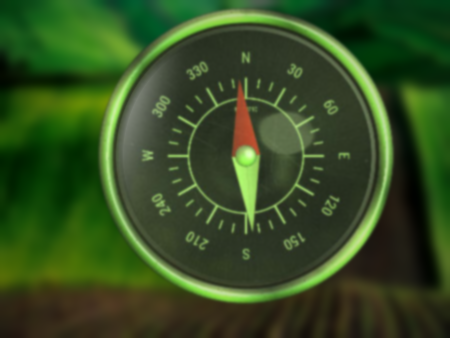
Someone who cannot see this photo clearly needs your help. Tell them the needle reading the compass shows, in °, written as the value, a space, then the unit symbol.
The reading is 355 °
